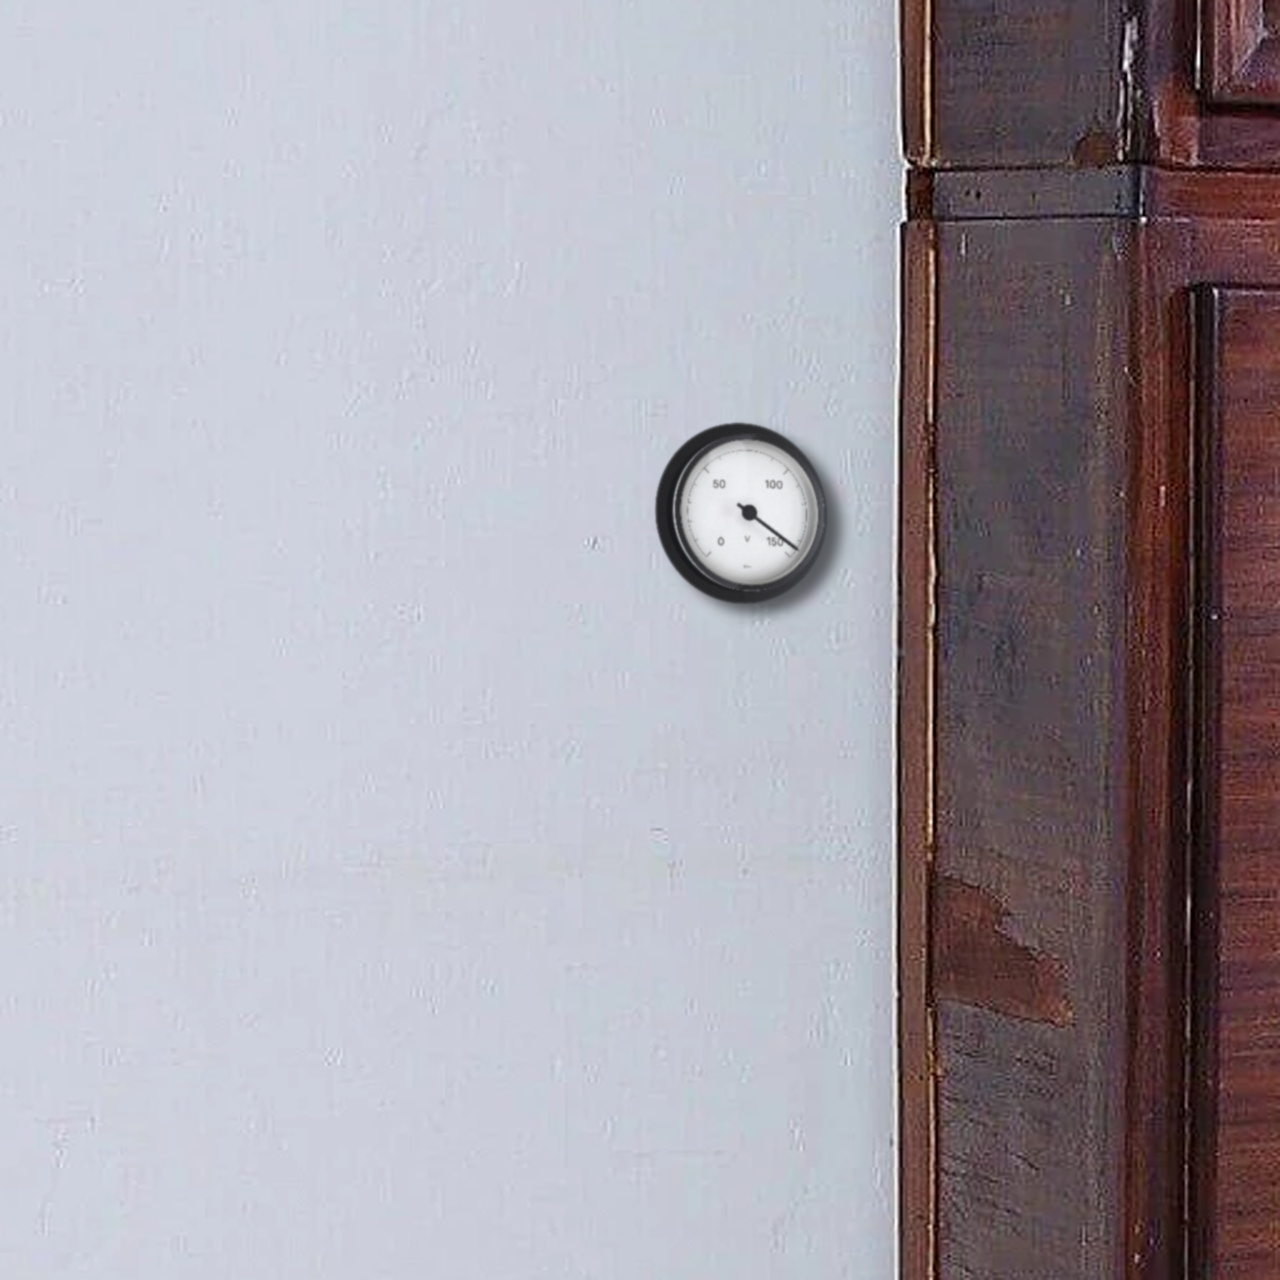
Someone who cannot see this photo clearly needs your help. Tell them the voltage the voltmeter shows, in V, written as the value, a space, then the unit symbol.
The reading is 145 V
